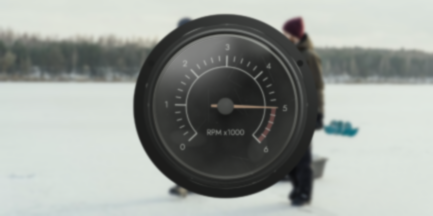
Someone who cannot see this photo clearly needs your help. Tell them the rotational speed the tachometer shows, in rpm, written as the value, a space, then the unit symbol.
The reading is 5000 rpm
